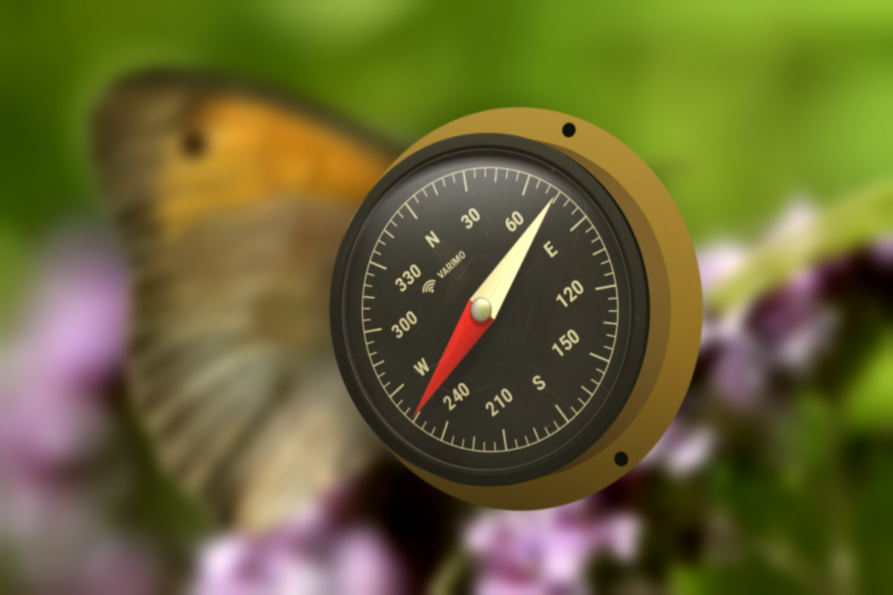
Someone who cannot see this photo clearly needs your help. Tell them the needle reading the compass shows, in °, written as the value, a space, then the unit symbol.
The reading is 255 °
